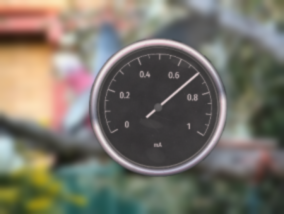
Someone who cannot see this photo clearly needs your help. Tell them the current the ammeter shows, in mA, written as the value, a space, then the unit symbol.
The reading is 0.7 mA
